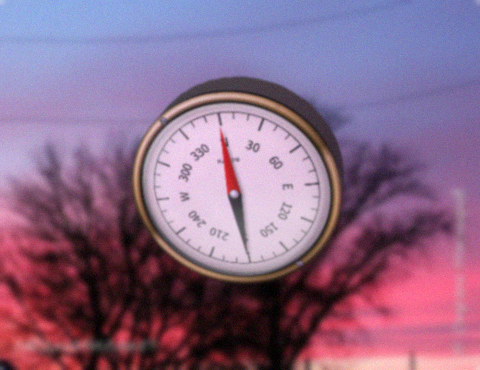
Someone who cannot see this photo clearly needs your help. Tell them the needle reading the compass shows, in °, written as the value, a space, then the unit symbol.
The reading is 0 °
